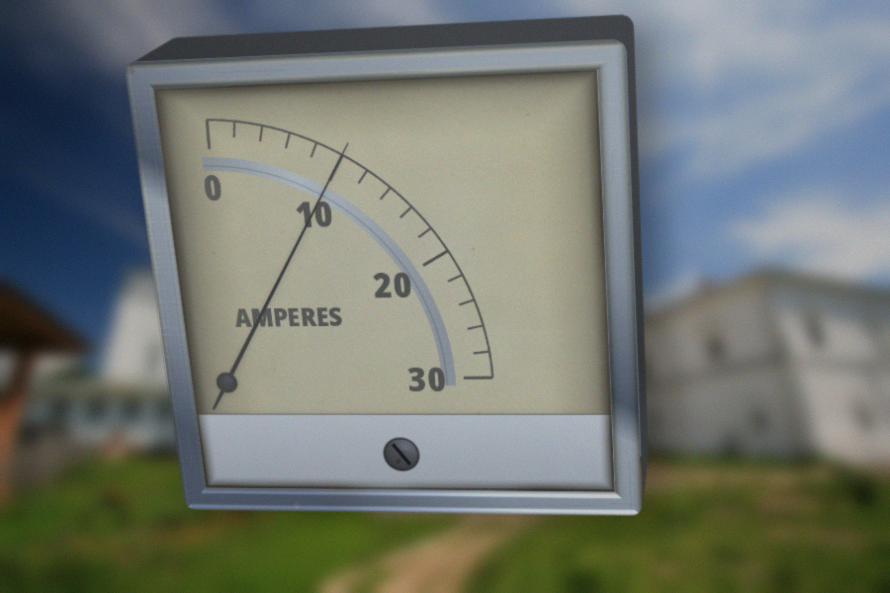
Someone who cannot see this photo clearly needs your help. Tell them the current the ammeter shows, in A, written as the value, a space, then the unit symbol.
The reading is 10 A
